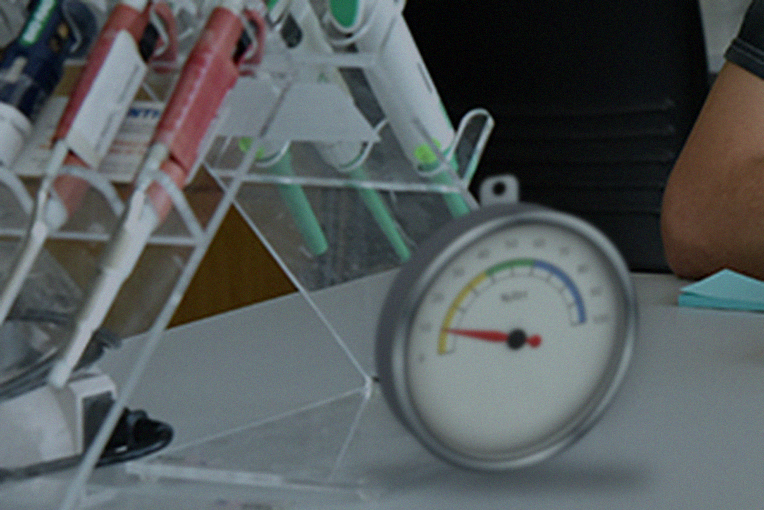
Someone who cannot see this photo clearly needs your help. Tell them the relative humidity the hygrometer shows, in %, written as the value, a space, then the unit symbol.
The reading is 10 %
